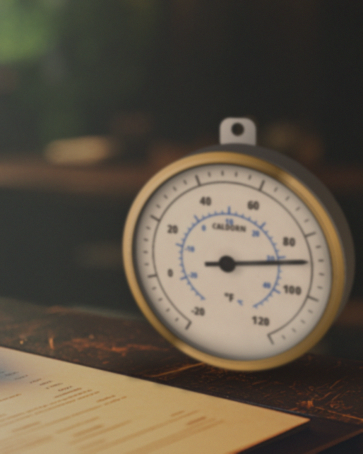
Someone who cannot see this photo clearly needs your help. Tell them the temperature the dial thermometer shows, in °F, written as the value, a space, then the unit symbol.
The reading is 88 °F
